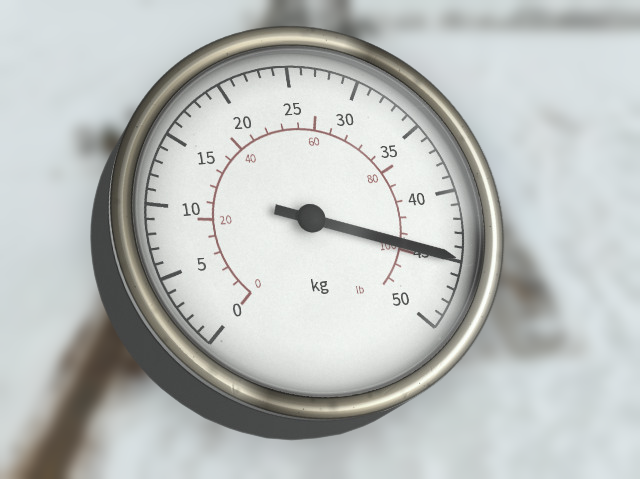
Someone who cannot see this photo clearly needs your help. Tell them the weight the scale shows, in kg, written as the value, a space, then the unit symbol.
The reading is 45 kg
